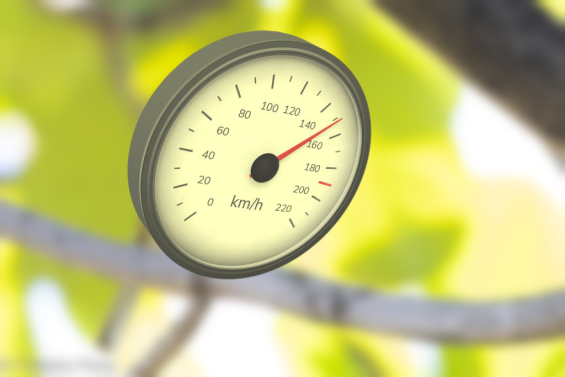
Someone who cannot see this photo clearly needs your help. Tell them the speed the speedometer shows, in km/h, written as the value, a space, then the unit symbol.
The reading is 150 km/h
